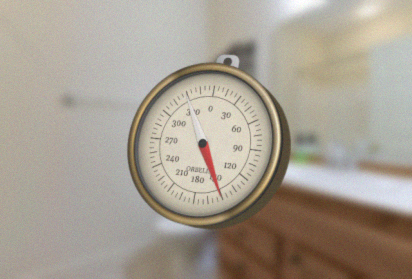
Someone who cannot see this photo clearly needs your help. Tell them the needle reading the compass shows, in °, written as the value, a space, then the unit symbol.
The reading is 150 °
